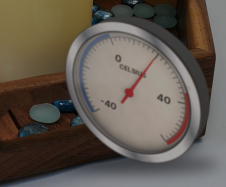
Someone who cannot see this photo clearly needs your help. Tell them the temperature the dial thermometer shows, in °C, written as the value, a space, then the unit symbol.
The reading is 20 °C
